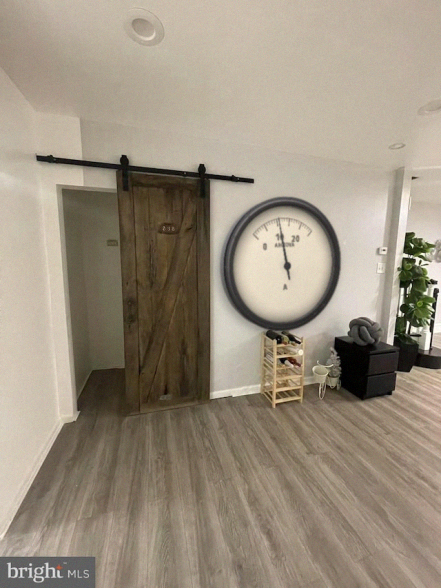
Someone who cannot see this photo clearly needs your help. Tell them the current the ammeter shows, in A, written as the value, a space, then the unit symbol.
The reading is 10 A
